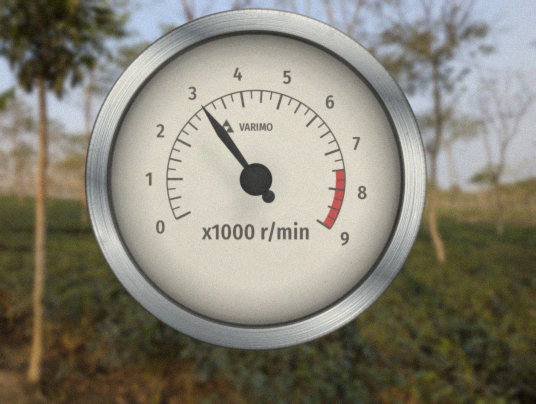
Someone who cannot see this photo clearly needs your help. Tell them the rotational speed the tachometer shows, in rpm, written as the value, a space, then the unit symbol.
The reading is 3000 rpm
